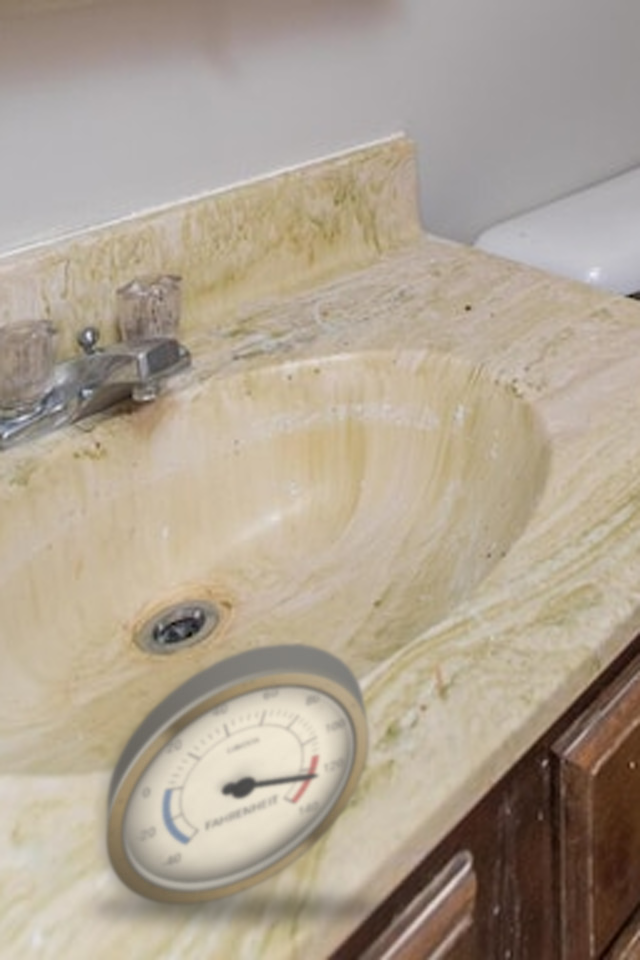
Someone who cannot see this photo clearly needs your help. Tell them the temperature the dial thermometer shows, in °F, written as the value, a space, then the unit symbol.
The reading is 120 °F
